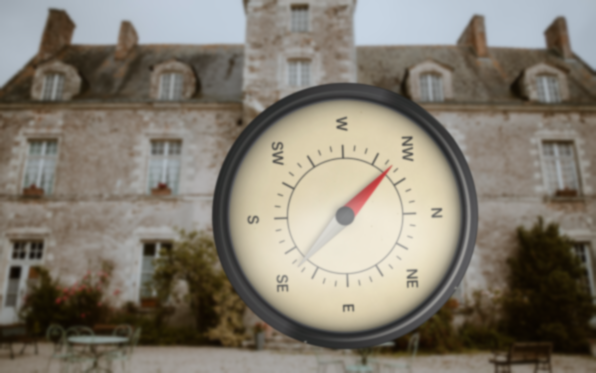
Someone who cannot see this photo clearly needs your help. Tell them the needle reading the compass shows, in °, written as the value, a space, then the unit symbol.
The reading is 315 °
